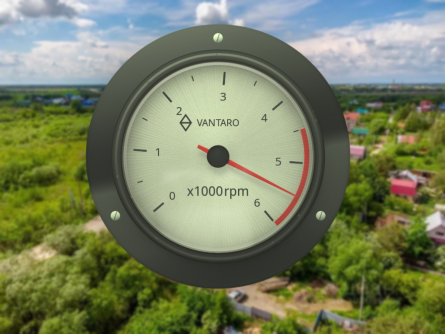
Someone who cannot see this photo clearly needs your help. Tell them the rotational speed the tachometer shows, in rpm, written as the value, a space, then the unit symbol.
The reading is 5500 rpm
